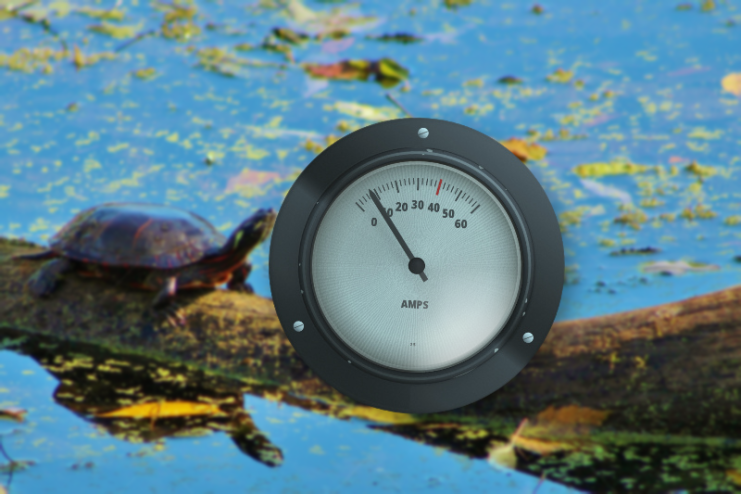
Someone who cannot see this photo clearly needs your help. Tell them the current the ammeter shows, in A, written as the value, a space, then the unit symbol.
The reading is 8 A
